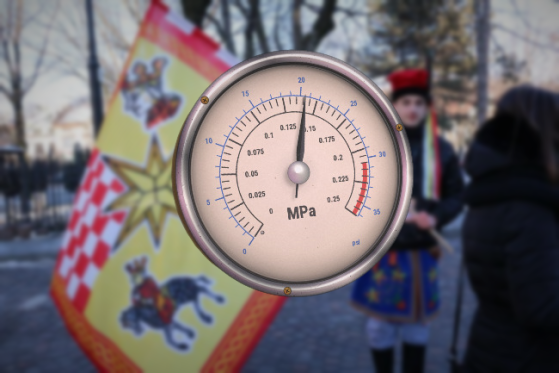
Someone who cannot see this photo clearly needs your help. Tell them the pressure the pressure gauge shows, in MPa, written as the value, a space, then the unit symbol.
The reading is 0.14 MPa
